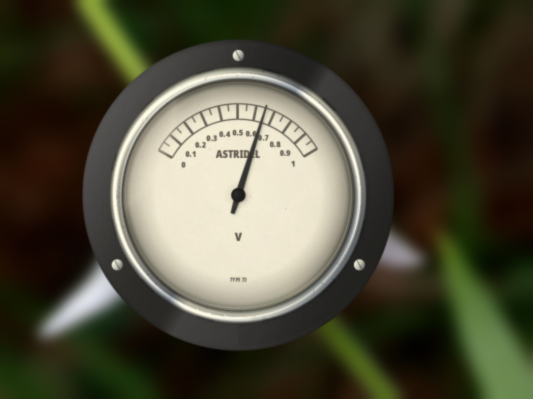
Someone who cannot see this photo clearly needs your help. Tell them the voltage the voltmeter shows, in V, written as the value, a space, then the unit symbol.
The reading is 0.65 V
